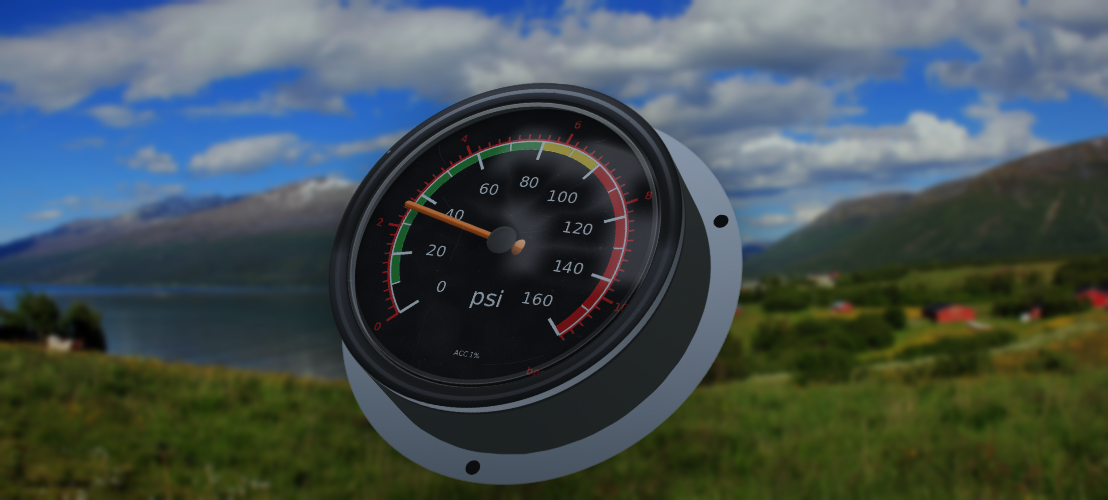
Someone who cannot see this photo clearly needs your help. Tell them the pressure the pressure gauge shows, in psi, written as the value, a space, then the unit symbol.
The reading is 35 psi
